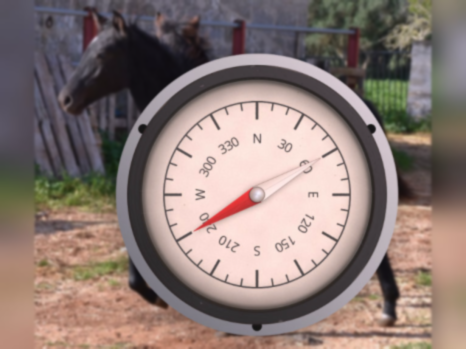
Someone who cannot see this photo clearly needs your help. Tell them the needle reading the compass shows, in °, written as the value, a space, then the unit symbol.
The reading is 240 °
